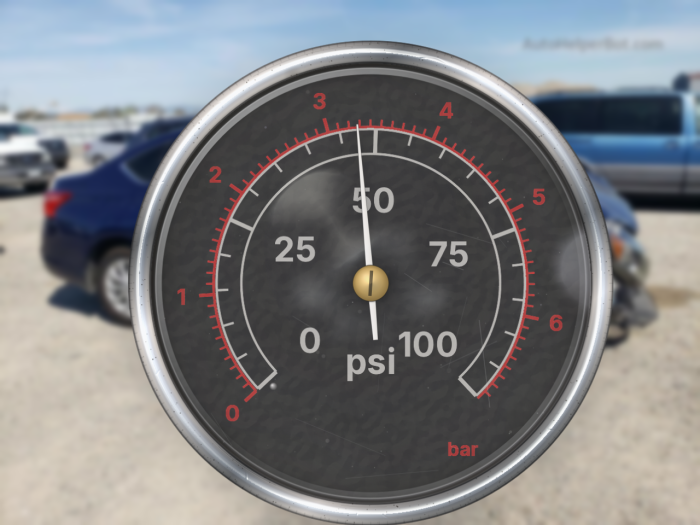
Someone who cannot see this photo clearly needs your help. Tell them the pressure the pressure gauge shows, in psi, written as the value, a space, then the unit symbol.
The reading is 47.5 psi
